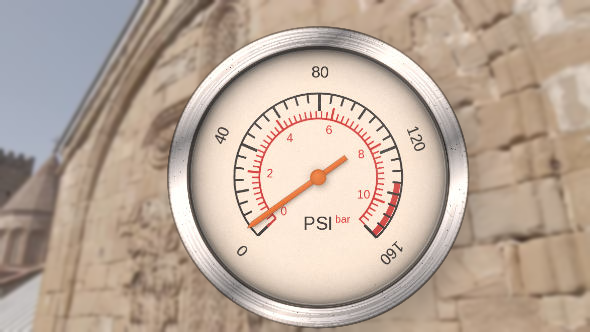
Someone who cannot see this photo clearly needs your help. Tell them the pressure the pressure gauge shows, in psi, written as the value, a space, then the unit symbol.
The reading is 5 psi
